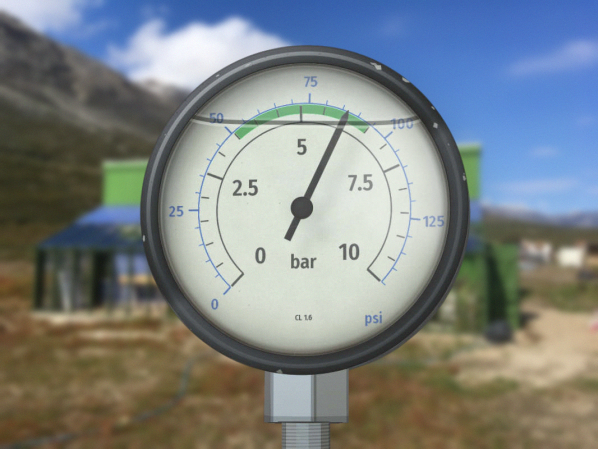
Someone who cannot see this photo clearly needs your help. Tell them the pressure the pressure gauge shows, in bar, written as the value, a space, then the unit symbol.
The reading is 6 bar
